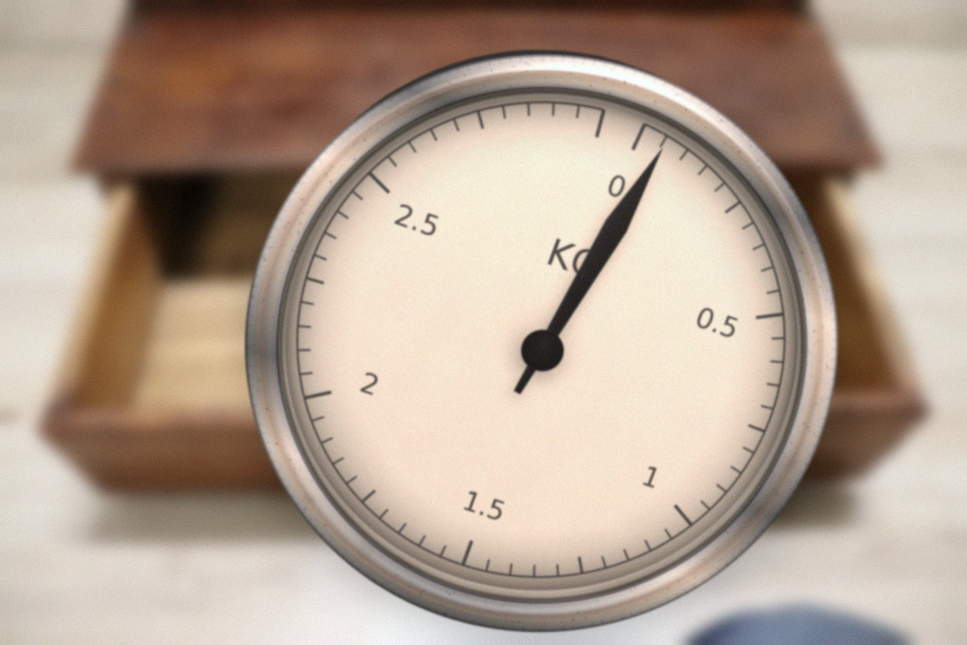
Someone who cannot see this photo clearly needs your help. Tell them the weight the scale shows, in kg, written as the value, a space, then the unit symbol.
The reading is 0.05 kg
